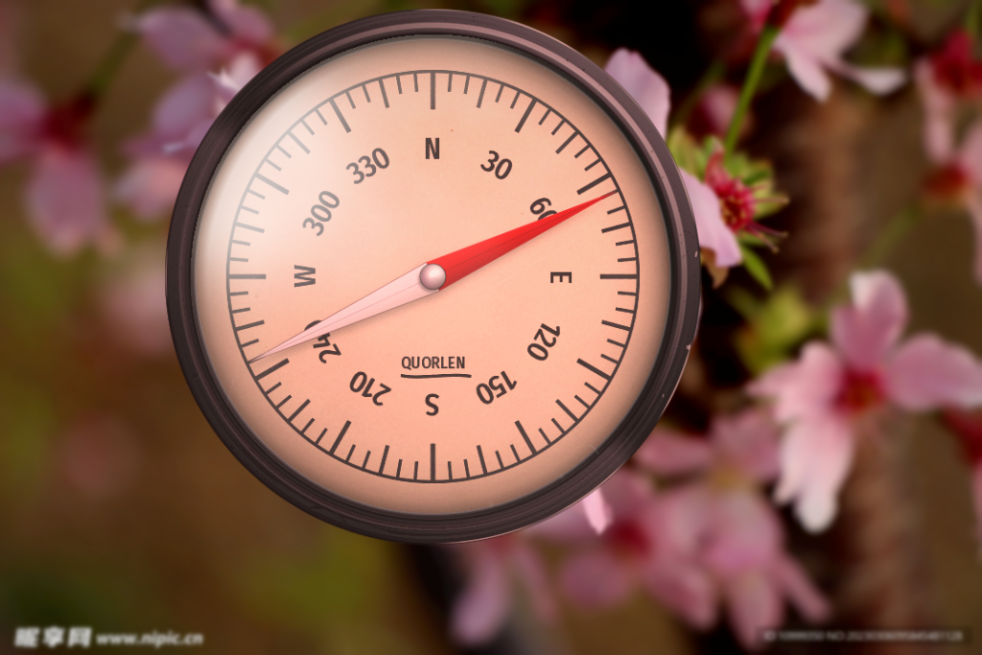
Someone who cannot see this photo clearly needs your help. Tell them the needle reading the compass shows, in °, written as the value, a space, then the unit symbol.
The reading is 65 °
